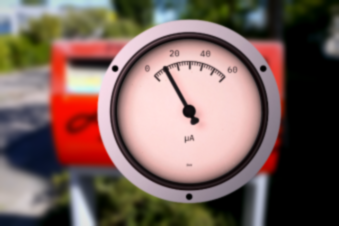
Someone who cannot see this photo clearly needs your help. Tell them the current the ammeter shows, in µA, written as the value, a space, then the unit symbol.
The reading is 10 µA
